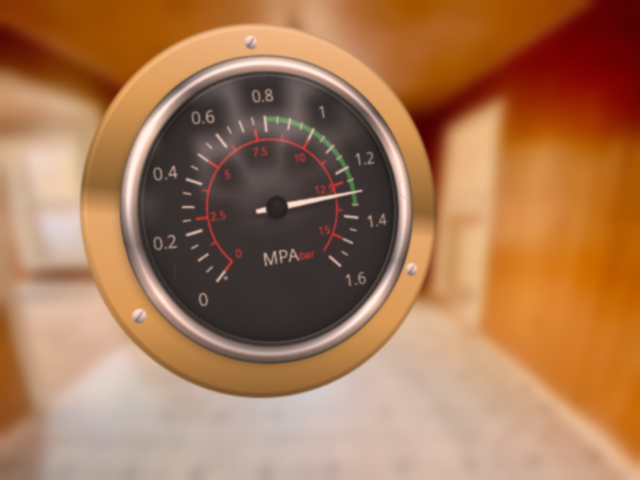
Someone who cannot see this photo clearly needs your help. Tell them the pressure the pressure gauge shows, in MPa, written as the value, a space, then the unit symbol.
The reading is 1.3 MPa
